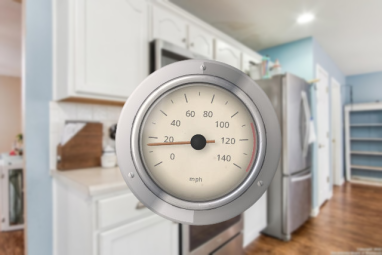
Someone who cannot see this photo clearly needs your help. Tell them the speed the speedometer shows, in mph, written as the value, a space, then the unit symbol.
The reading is 15 mph
